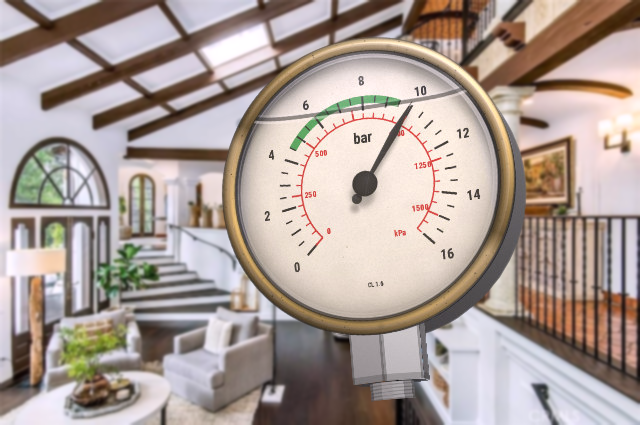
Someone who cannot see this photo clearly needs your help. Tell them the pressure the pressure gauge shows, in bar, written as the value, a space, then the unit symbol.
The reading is 10 bar
